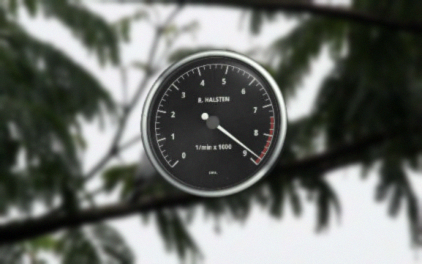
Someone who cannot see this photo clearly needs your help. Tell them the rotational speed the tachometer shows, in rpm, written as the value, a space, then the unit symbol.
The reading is 8800 rpm
